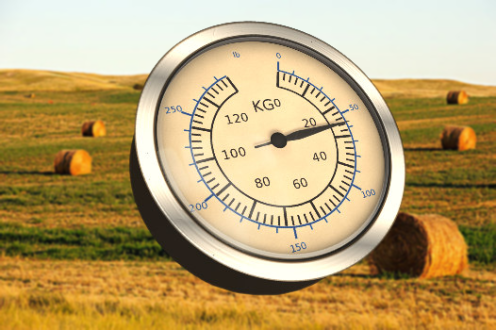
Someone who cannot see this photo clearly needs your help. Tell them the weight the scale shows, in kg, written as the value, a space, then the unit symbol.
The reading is 26 kg
